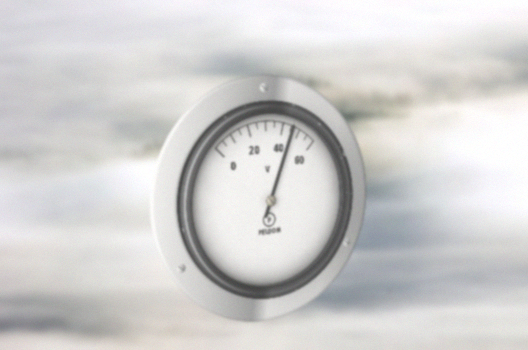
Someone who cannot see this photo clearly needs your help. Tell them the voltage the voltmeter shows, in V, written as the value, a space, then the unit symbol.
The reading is 45 V
